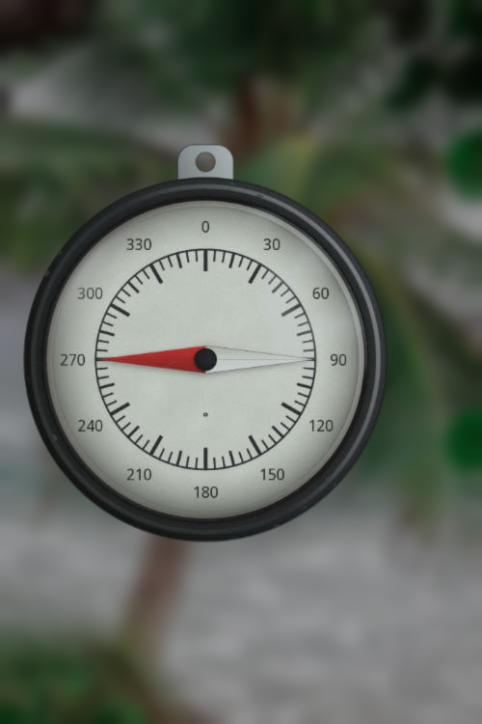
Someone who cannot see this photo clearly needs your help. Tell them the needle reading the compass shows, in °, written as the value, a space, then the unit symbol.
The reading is 270 °
